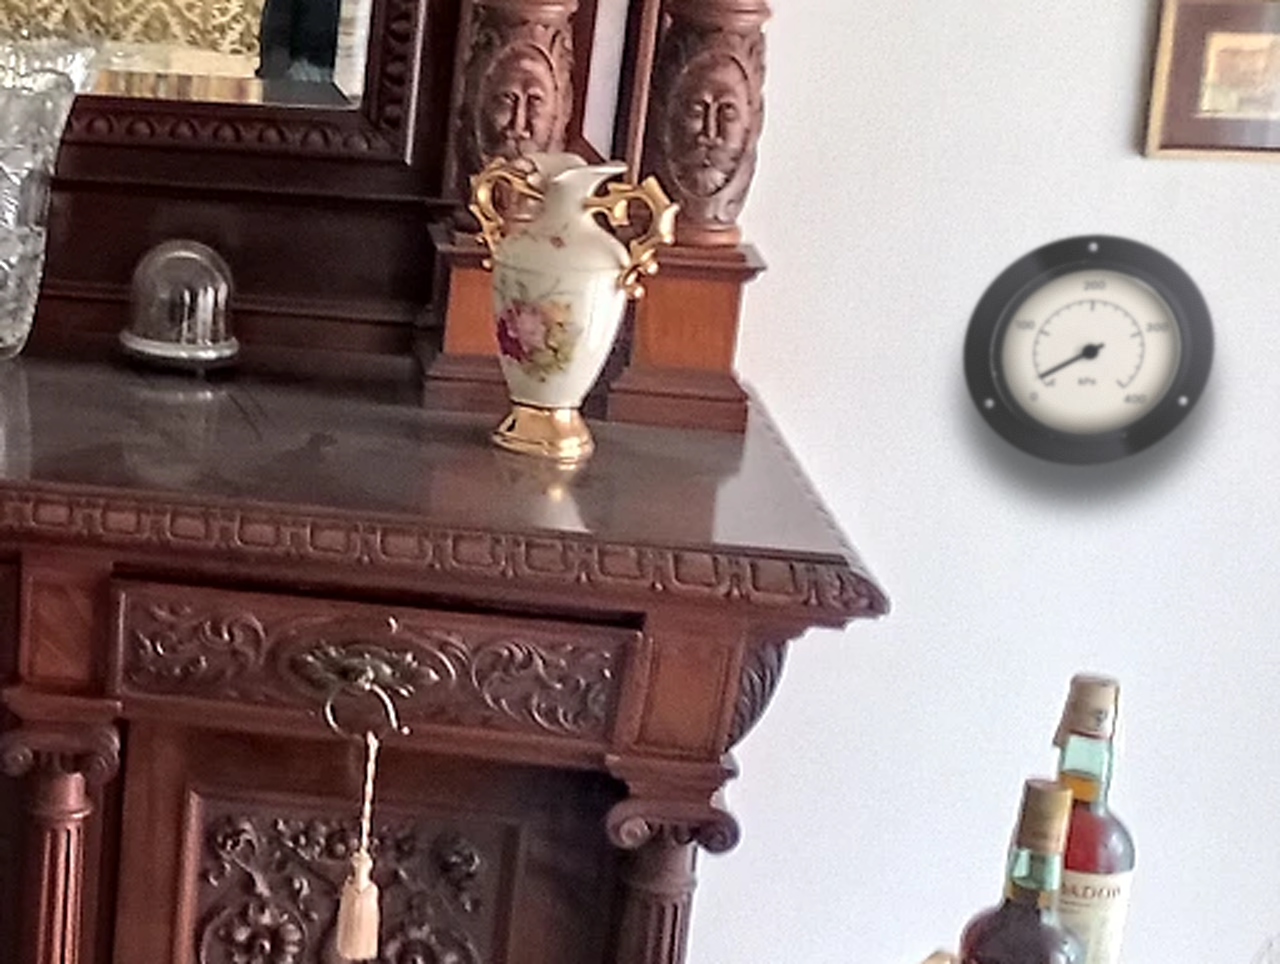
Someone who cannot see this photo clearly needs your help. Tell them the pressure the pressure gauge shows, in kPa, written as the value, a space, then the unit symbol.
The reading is 20 kPa
